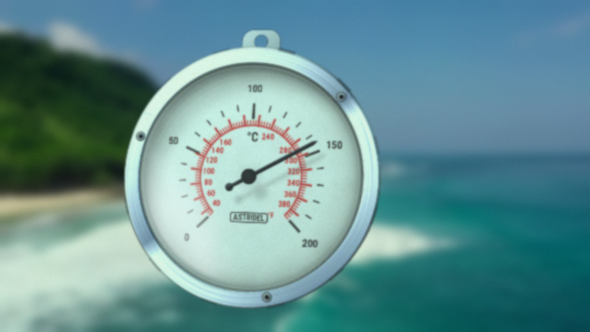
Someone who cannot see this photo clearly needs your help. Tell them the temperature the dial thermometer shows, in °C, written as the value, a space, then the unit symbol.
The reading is 145 °C
